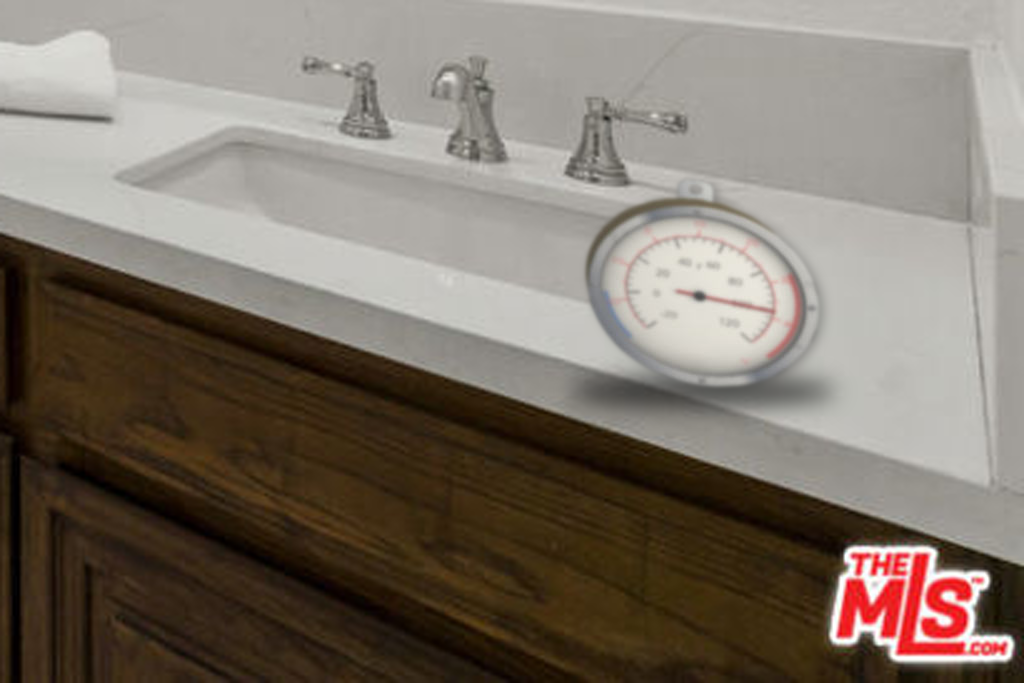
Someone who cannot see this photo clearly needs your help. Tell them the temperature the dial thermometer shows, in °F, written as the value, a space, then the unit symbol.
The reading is 100 °F
